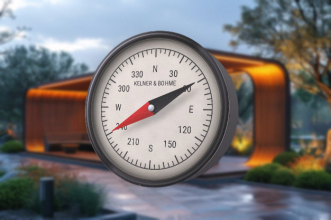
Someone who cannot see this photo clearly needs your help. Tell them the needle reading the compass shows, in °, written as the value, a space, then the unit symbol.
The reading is 240 °
